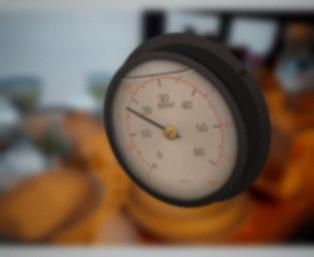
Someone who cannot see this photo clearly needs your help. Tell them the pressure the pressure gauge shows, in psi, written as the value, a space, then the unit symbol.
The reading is 17.5 psi
